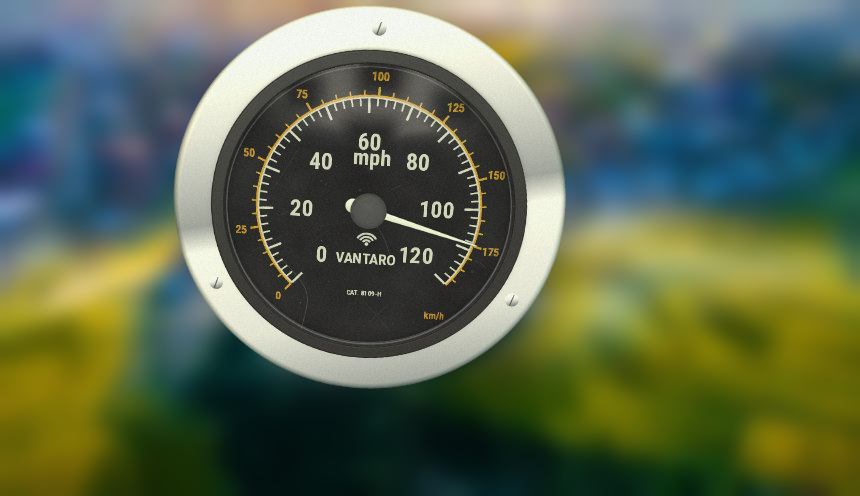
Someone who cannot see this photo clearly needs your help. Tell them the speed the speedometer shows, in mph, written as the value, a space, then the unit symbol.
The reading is 108 mph
